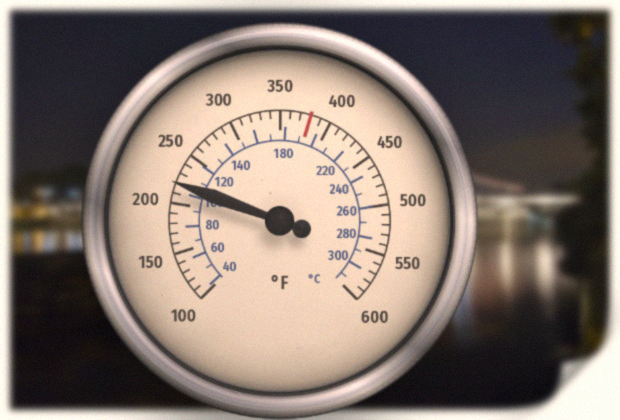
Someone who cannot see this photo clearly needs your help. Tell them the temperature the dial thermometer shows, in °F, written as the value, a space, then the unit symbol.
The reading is 220 °F
